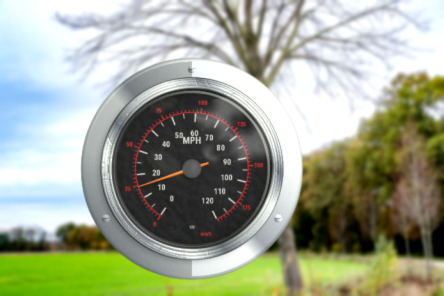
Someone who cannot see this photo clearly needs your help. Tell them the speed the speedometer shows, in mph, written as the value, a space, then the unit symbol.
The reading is 15 mph
